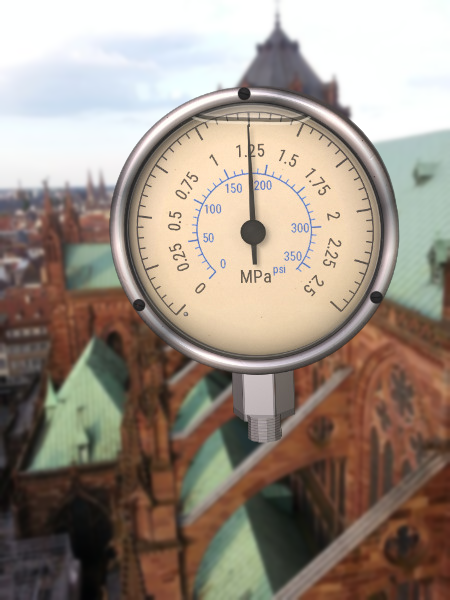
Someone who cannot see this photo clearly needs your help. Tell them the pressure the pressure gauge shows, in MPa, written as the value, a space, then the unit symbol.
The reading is 1.25 MPa
